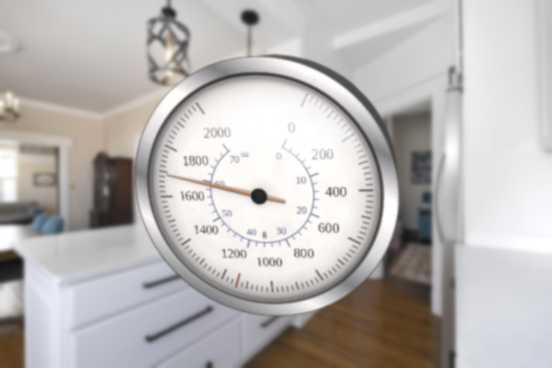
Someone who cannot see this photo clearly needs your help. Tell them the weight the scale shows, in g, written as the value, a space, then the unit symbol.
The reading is 1700 g
